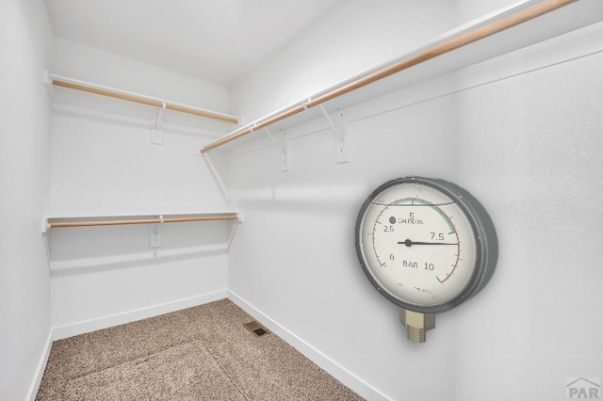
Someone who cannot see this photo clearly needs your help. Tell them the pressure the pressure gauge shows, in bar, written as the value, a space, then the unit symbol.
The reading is 8 bar
